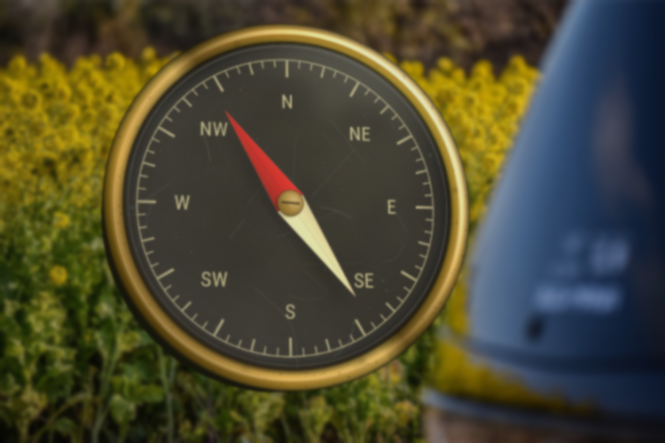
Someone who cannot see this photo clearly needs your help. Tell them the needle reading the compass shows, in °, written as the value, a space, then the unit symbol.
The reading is 325 °
